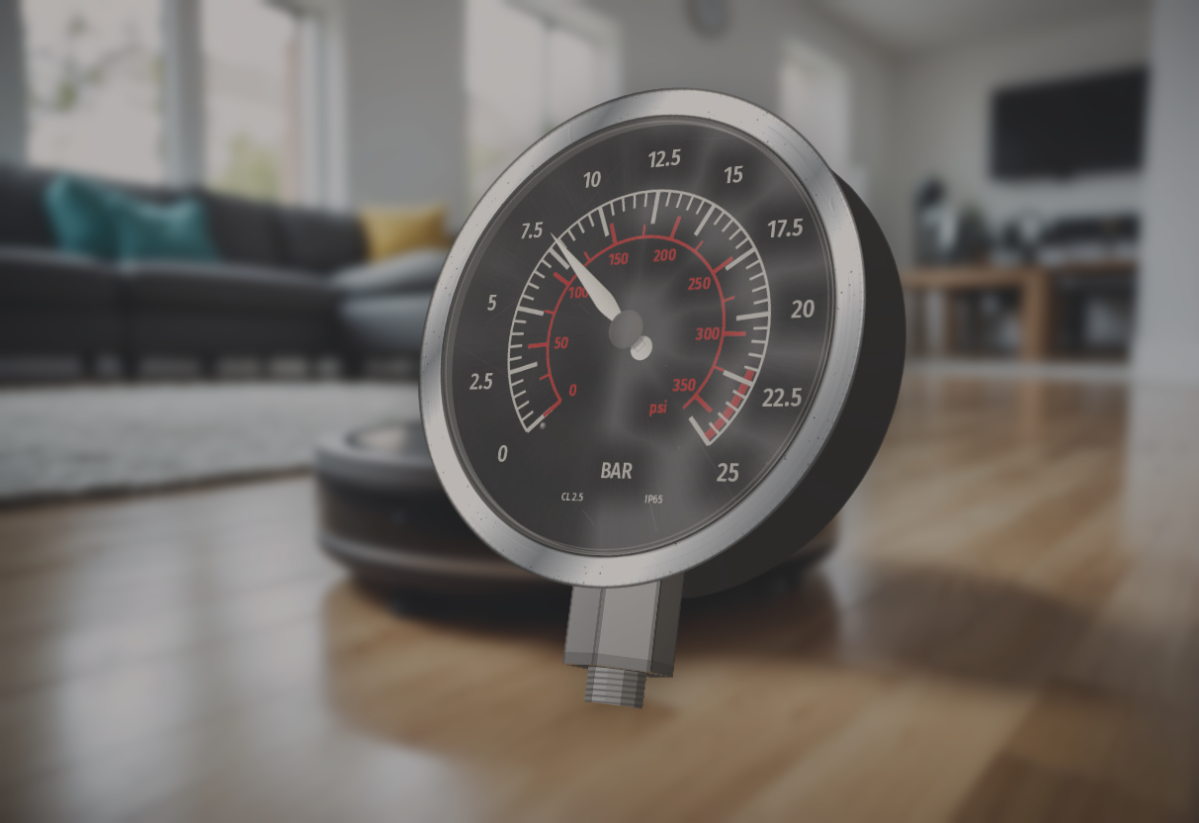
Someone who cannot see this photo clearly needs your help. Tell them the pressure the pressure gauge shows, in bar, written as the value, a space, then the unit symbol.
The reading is 8 bar
